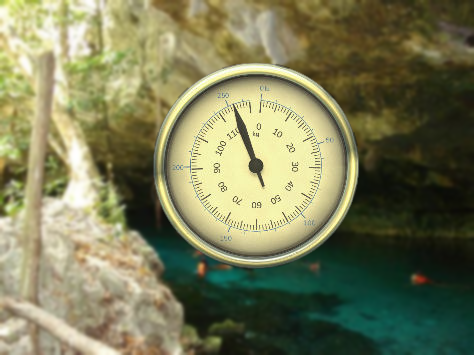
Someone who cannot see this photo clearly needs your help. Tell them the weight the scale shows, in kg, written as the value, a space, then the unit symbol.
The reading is 115 kg
